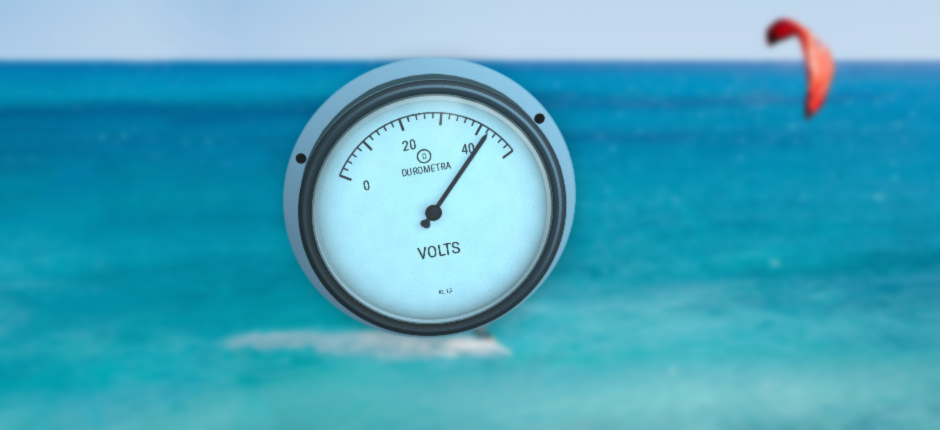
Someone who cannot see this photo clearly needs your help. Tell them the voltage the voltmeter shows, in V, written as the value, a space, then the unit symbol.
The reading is 42 V
